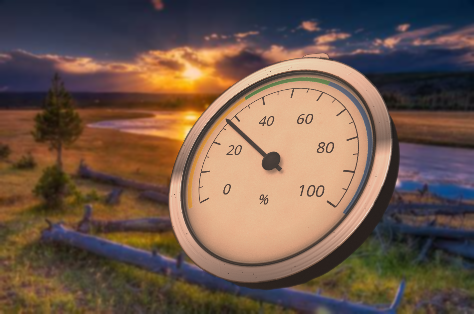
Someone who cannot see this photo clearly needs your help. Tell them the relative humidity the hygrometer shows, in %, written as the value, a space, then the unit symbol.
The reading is 27.5 %
